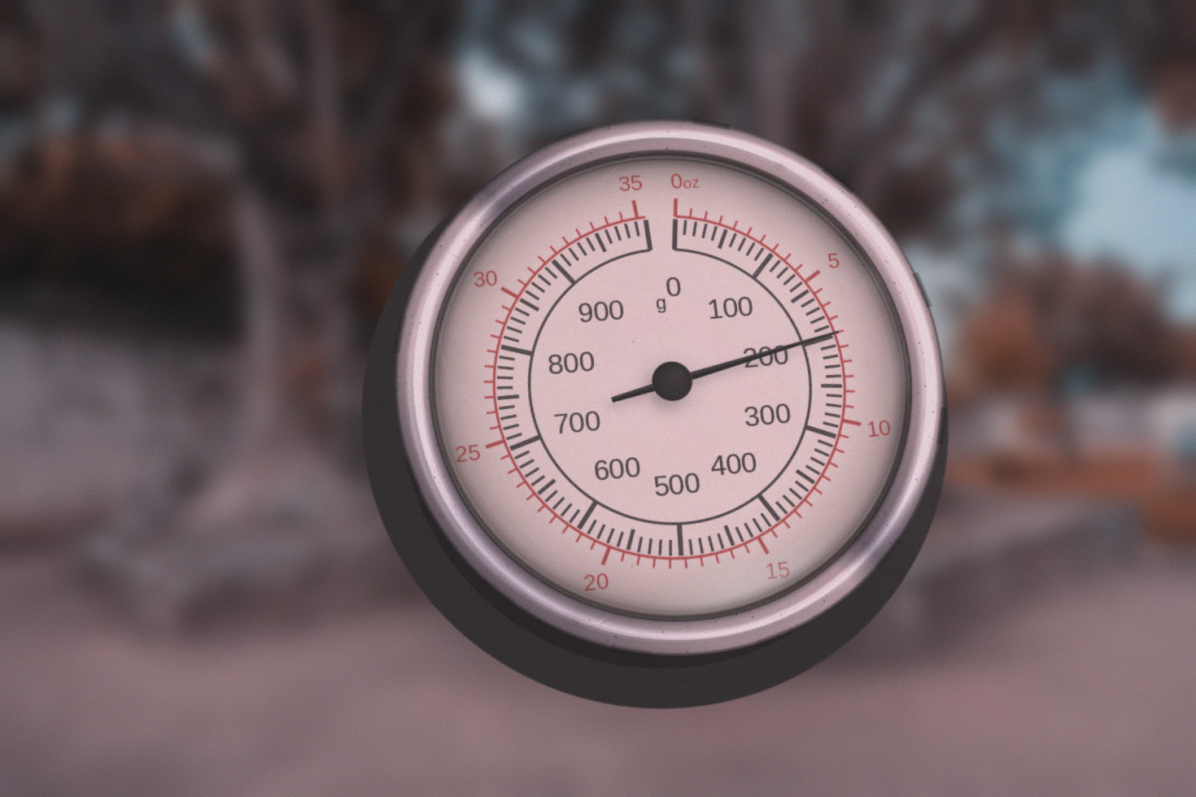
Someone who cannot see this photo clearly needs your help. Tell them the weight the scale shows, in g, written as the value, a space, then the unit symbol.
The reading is 200 g
